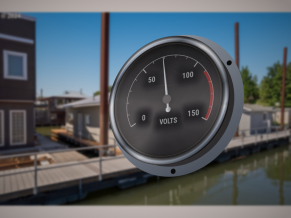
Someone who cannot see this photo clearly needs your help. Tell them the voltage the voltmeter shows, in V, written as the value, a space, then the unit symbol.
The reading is 70 V
